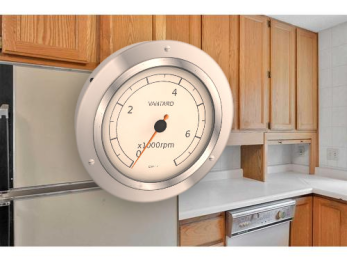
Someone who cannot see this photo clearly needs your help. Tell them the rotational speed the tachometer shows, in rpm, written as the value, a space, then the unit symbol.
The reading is 0 rpm
